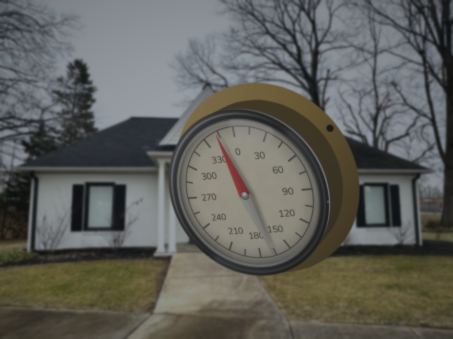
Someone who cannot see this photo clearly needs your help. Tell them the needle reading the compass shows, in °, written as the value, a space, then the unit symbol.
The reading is 345 °
